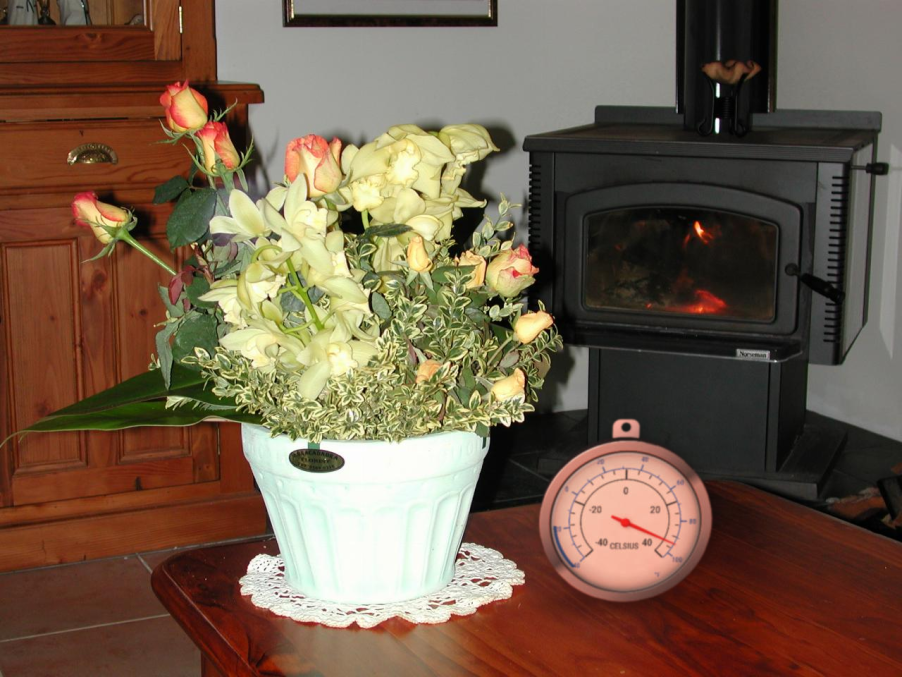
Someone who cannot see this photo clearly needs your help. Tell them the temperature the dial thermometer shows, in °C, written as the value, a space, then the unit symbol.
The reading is 34 °C
